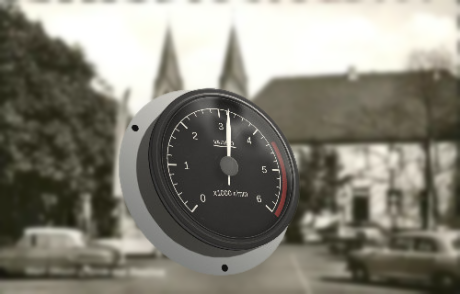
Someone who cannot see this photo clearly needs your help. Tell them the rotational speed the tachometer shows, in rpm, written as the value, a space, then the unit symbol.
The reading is 3200 rpm
